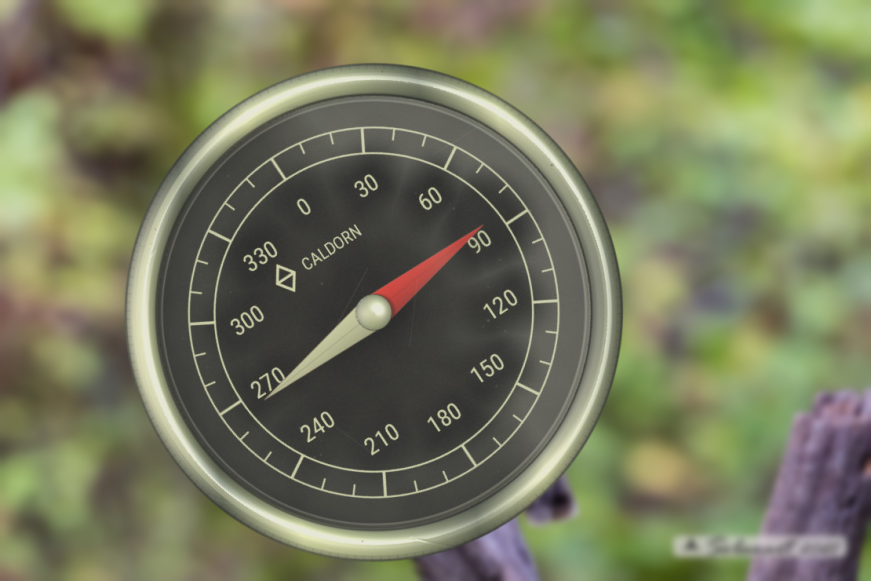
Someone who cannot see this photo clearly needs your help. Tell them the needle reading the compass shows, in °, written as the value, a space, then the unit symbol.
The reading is 85 °
